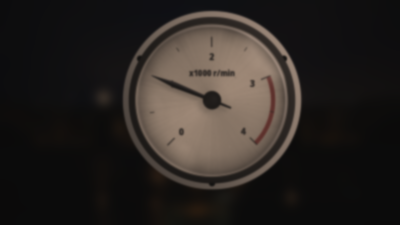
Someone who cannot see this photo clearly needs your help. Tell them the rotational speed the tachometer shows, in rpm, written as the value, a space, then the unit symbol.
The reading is 1000 rpm
